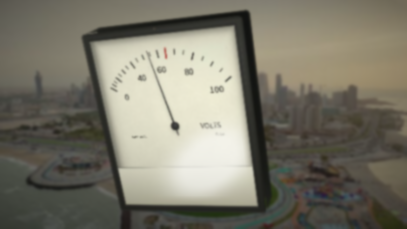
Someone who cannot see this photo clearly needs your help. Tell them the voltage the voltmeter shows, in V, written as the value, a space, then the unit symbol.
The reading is 55 V
